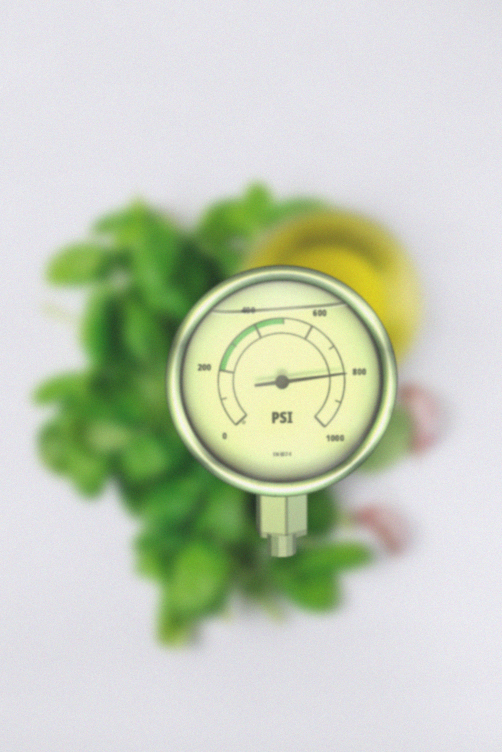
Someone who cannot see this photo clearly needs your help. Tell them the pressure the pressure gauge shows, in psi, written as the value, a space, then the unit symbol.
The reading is 800 psi
